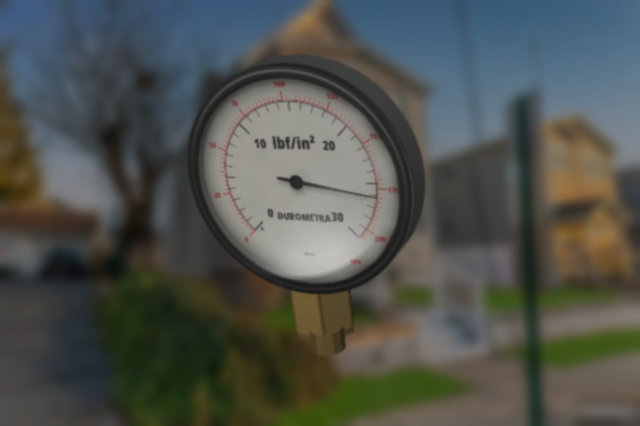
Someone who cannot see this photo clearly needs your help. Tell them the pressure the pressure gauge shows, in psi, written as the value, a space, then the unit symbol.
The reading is 26 psi
